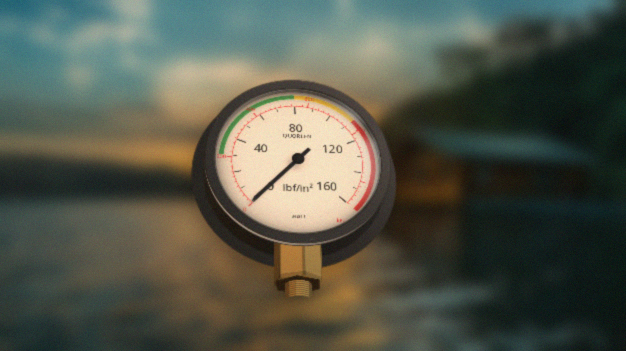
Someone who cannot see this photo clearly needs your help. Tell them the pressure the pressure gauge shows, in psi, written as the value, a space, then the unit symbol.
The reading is 0 psi
